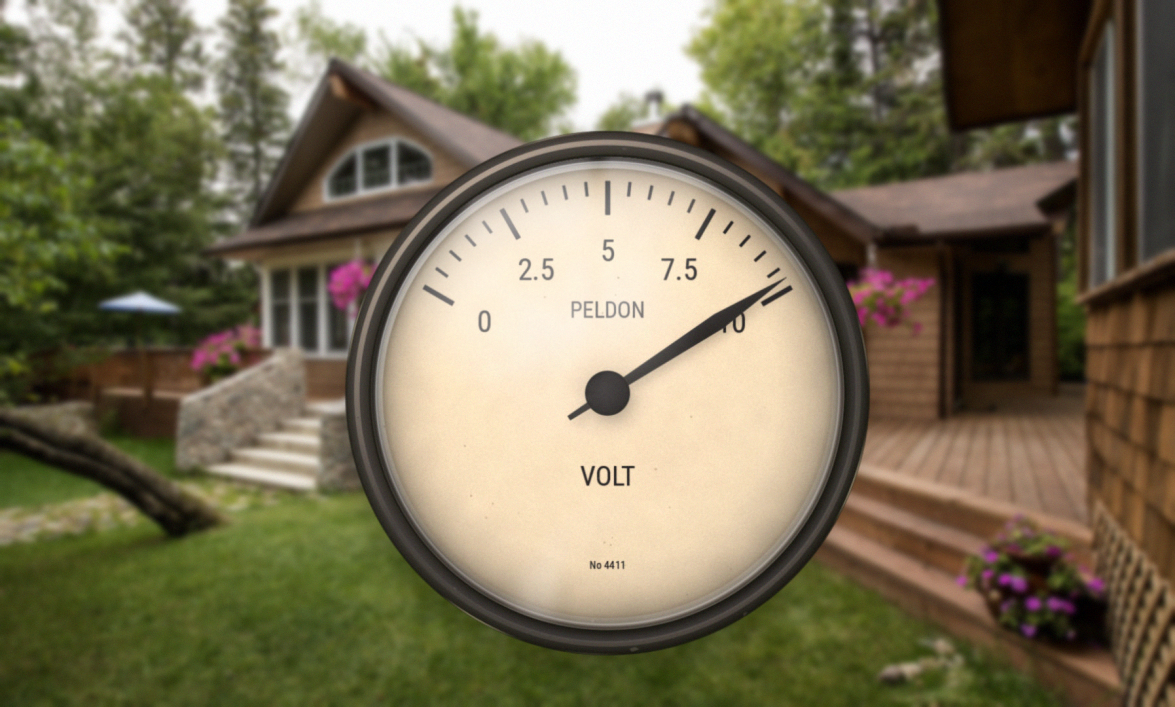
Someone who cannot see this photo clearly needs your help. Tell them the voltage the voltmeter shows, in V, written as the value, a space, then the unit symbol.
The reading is 9.75 V
